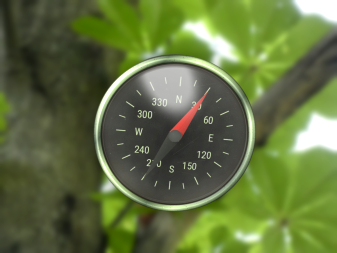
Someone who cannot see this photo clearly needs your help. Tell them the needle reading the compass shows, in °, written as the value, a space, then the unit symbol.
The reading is 30 °
